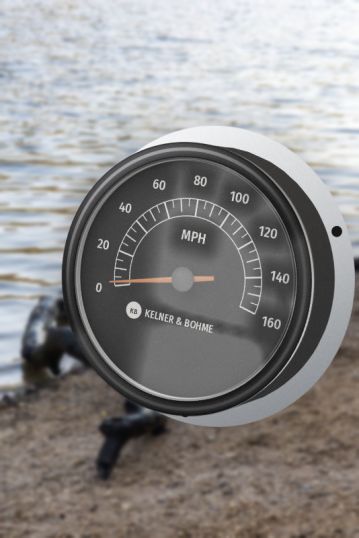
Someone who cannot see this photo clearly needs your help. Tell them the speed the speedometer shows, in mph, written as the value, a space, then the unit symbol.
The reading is 2.5 mph
